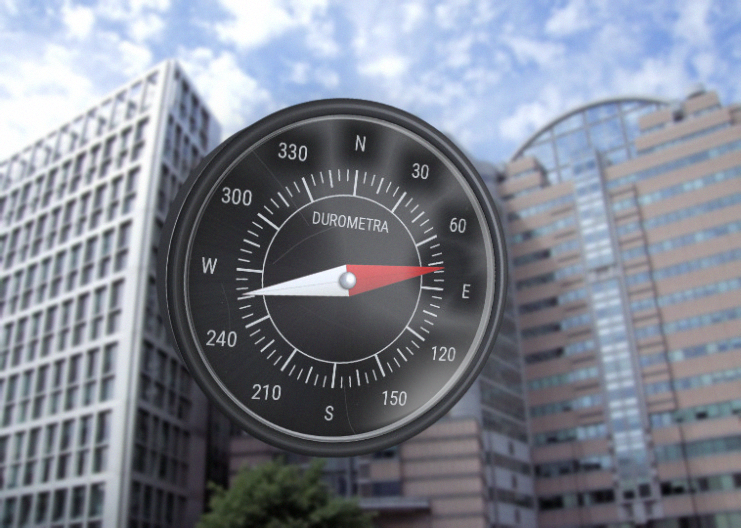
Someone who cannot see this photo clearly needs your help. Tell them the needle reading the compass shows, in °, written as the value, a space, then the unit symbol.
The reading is 77.5 °
